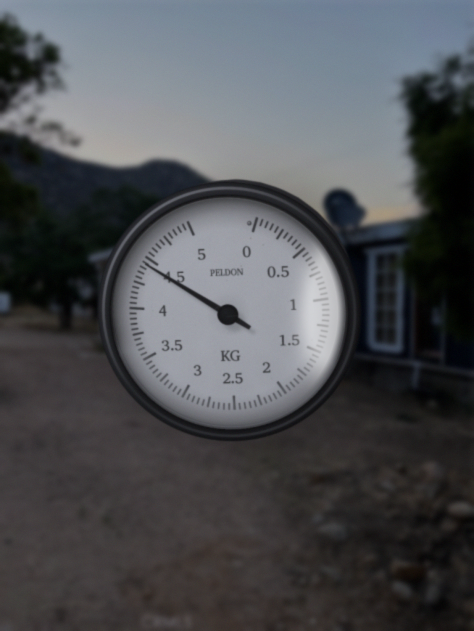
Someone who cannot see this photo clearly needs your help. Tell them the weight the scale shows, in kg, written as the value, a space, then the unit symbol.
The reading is 4.45 kg
